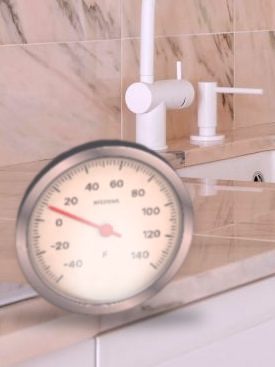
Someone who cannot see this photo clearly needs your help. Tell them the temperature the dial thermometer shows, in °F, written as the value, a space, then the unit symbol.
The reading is 10 °F
